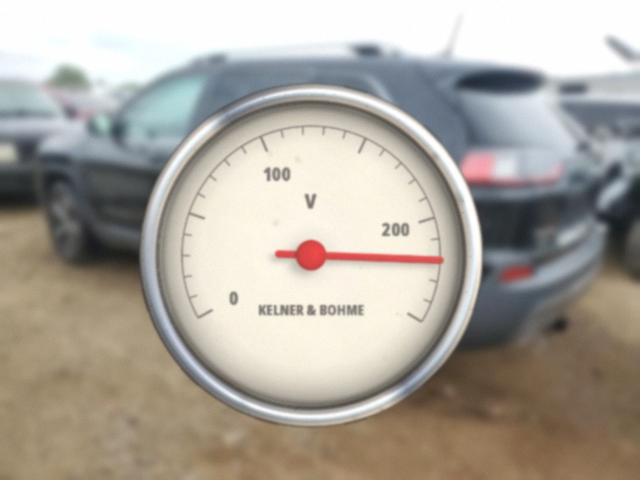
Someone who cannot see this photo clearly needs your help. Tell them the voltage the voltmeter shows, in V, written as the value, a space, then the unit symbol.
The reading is 220 V
